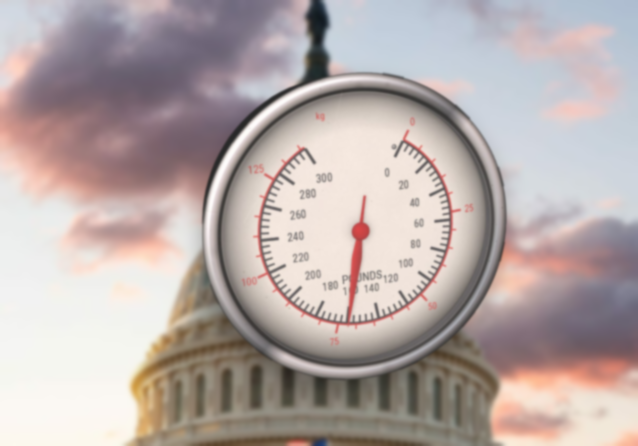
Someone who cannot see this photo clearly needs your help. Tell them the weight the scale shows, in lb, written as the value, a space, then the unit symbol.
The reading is 160 lb
